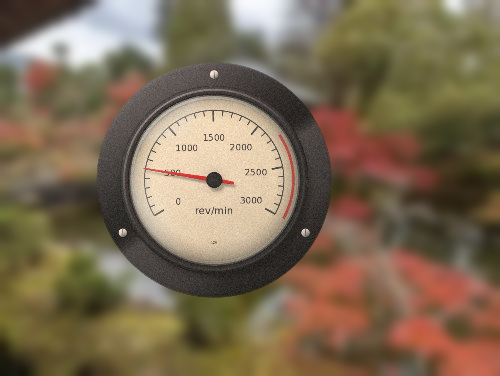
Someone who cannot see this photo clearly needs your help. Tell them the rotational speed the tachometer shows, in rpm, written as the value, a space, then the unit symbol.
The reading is 500 rpm
